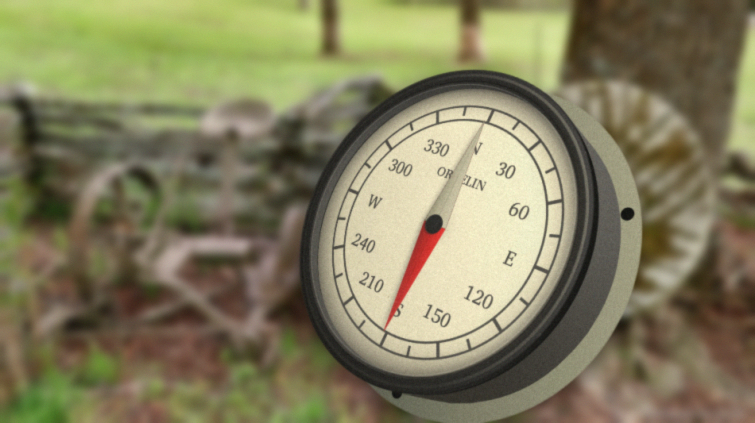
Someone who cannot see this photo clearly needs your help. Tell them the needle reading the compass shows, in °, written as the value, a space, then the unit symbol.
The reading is 180 °
